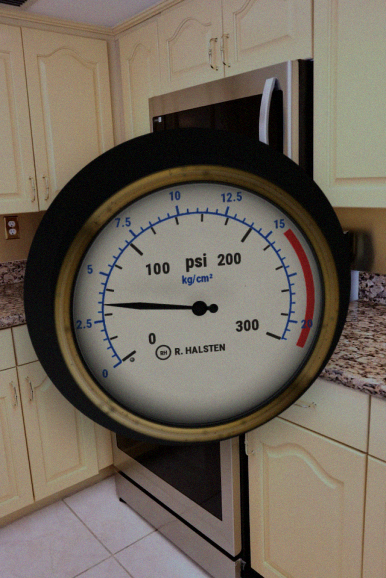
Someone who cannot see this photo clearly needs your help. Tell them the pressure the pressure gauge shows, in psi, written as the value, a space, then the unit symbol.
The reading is 50 psi
